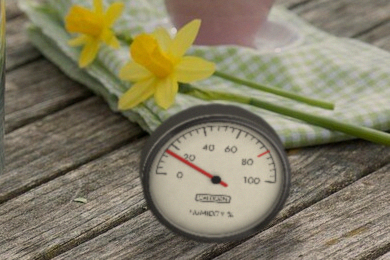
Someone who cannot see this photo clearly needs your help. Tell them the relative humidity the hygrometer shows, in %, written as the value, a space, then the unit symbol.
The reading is 16 %
